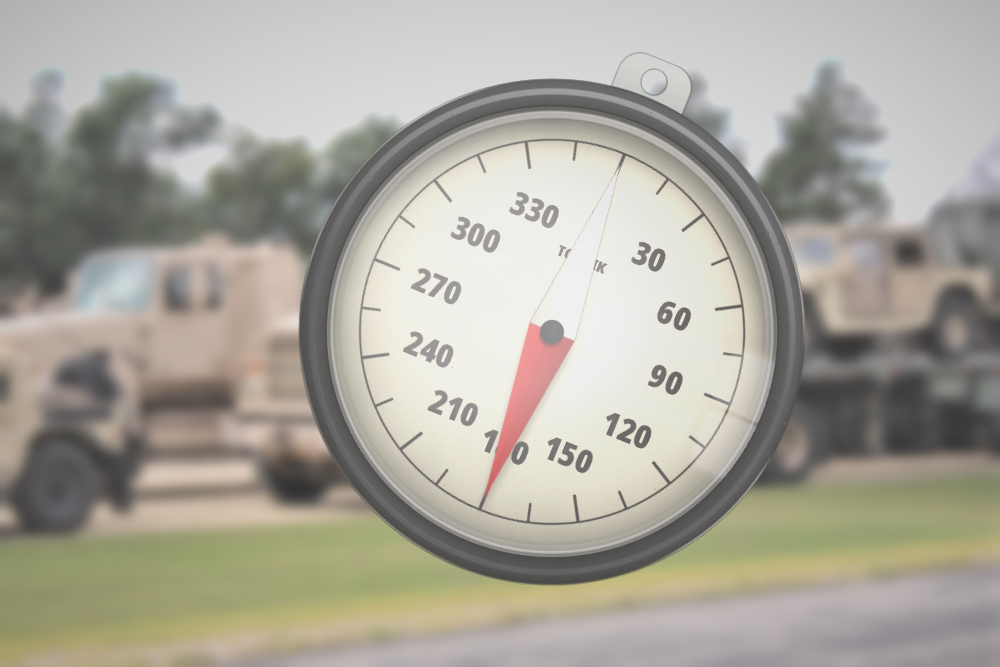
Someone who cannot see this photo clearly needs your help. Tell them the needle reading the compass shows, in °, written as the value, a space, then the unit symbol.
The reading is 180 °
